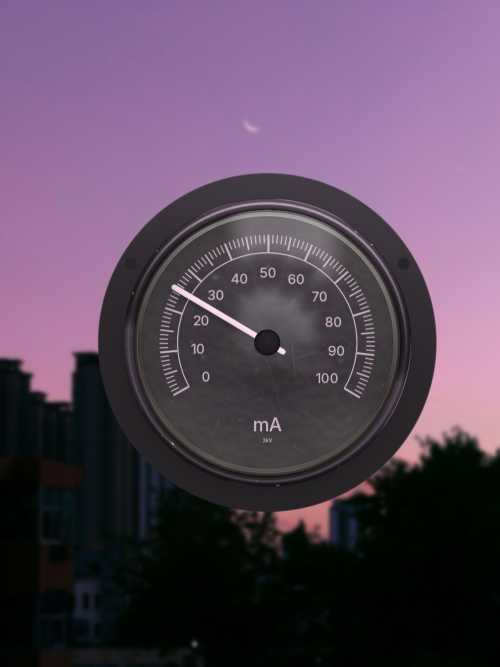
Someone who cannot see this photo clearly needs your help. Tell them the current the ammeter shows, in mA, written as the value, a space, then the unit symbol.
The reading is 25 mA
